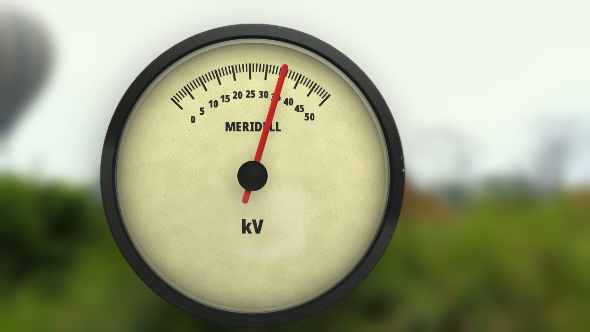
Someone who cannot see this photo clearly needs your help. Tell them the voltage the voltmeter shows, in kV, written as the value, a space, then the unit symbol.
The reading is 35 kV
